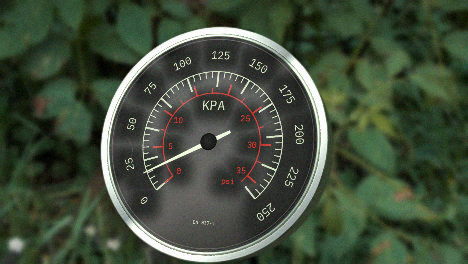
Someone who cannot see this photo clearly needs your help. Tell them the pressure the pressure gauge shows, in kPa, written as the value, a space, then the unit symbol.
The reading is 15 kPa
